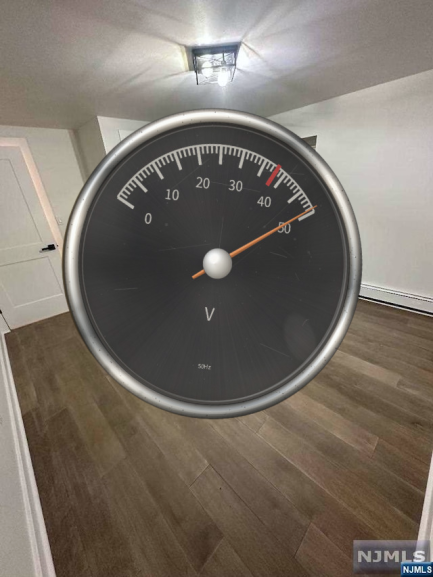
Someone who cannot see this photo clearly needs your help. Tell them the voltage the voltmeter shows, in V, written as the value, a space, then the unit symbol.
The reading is 49 V
